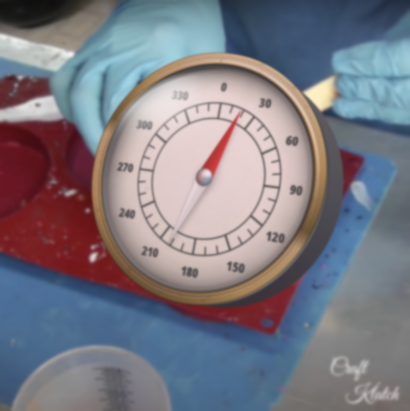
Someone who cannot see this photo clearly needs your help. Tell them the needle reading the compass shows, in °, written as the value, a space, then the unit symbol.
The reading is 20 °
